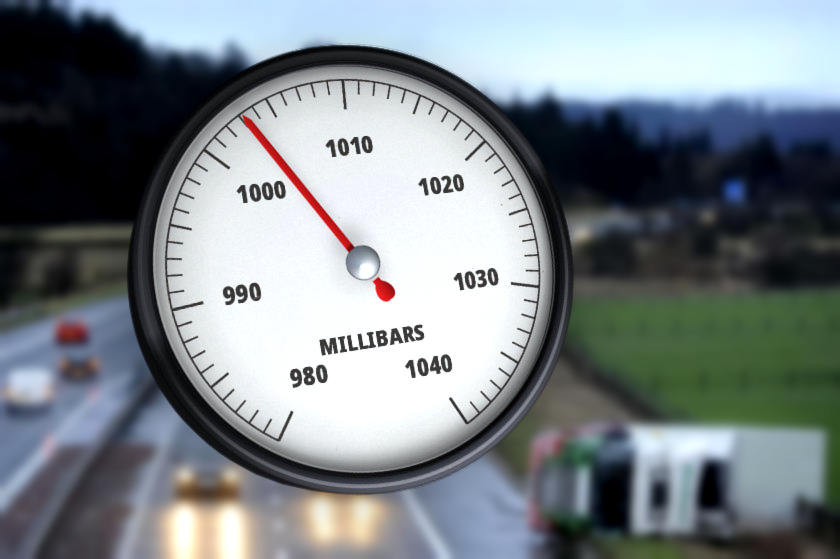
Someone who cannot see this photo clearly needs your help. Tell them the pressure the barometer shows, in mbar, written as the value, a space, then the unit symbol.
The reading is 1003 mbar
